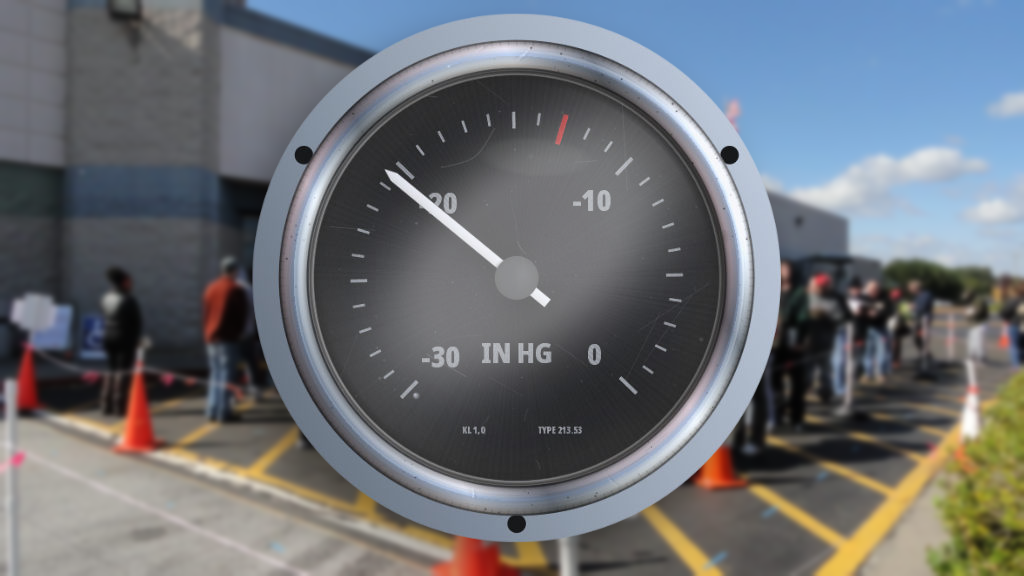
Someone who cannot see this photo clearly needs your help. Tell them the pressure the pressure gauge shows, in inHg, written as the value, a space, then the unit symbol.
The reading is -20.5 inHg
